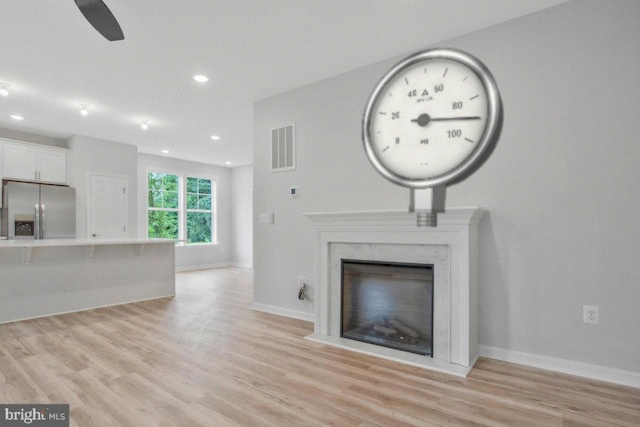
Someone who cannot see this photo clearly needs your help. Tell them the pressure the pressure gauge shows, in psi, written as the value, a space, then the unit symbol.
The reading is 90 psi
